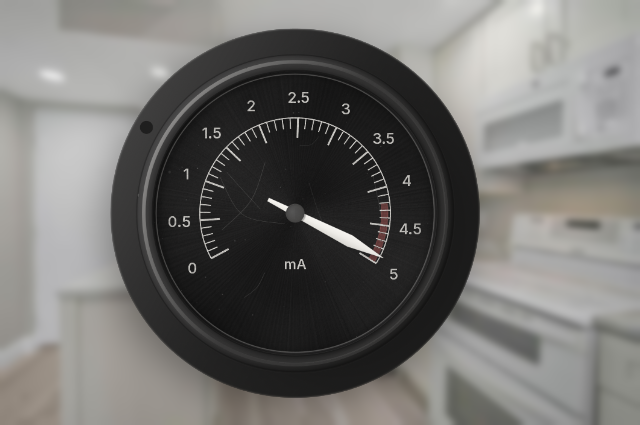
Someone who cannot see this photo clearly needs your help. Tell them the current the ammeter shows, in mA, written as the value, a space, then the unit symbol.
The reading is 4.9 mA
